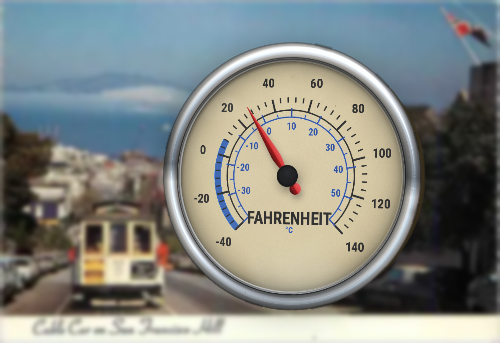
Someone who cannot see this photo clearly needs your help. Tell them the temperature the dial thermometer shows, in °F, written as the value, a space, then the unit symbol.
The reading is 28 °F
